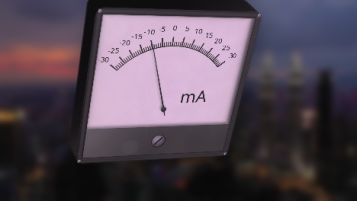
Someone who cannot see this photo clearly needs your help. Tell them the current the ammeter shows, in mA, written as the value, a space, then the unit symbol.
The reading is -10 mA
